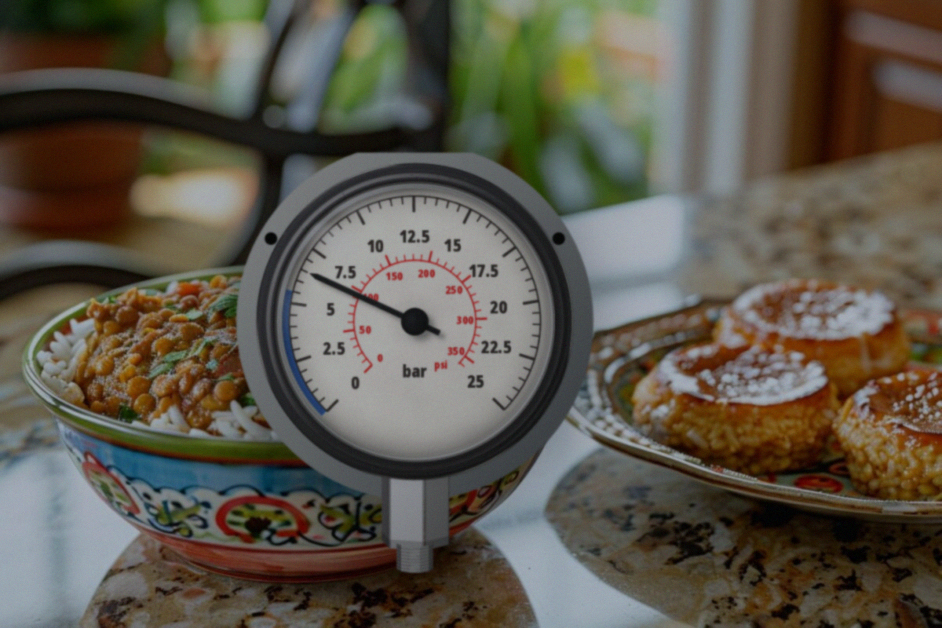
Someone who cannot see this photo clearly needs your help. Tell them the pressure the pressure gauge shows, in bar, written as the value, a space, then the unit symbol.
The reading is 6.5 bar
